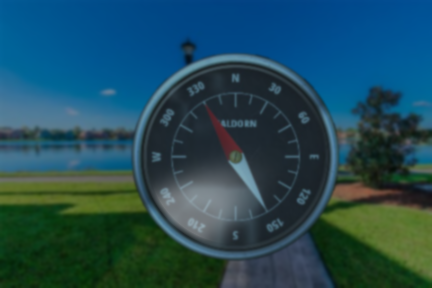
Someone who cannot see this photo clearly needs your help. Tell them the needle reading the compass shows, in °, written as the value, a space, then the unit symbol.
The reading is 330 °
